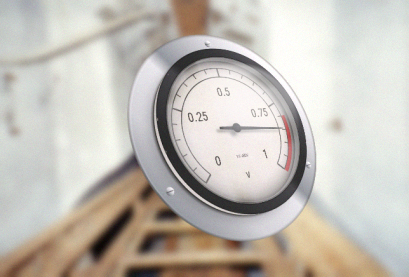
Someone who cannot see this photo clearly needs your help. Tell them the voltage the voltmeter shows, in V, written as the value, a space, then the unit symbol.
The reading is 0.85 V
